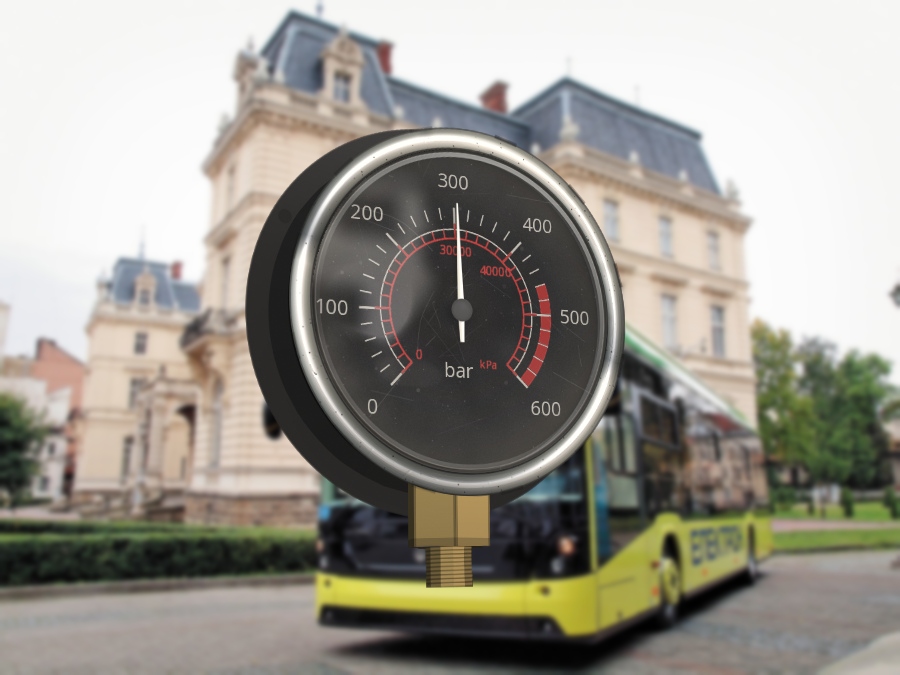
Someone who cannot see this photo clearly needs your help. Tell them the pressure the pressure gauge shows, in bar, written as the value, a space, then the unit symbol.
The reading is 300 bar
